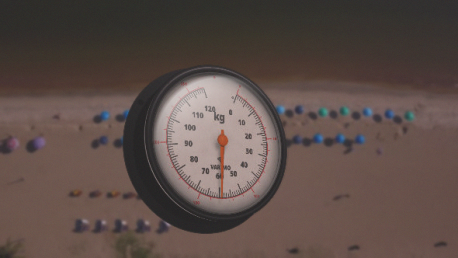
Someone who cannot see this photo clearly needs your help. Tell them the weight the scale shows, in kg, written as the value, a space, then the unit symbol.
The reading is 60 kg
